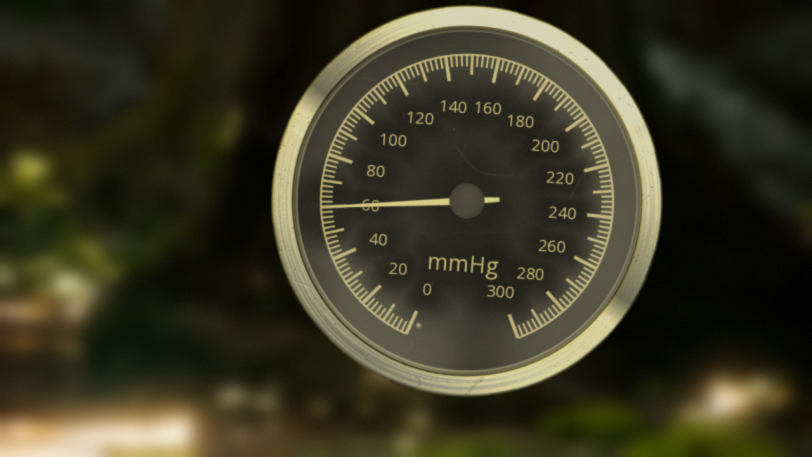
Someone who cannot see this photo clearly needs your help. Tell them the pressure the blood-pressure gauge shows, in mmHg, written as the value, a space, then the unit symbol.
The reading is 60 mmHg
